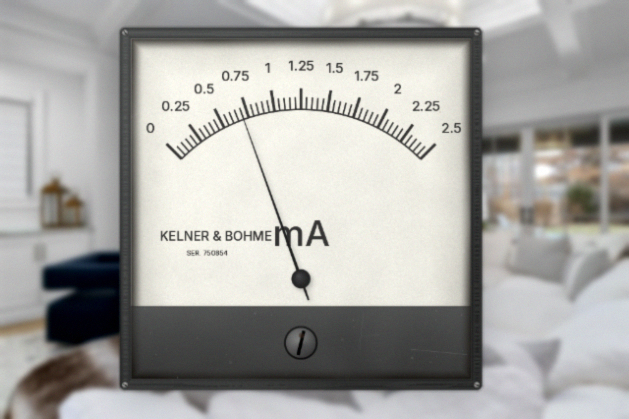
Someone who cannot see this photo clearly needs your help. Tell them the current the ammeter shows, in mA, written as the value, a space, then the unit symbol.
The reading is 0.7 mA
